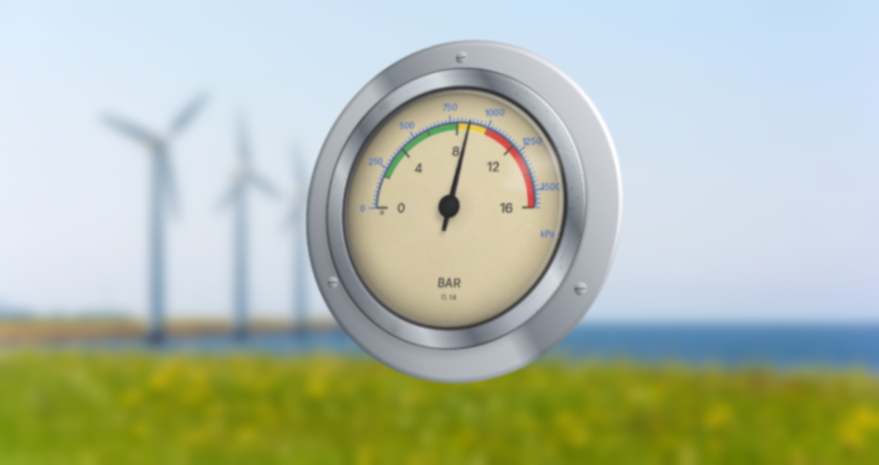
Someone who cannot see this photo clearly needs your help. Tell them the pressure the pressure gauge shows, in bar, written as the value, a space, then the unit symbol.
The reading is 9 bar
